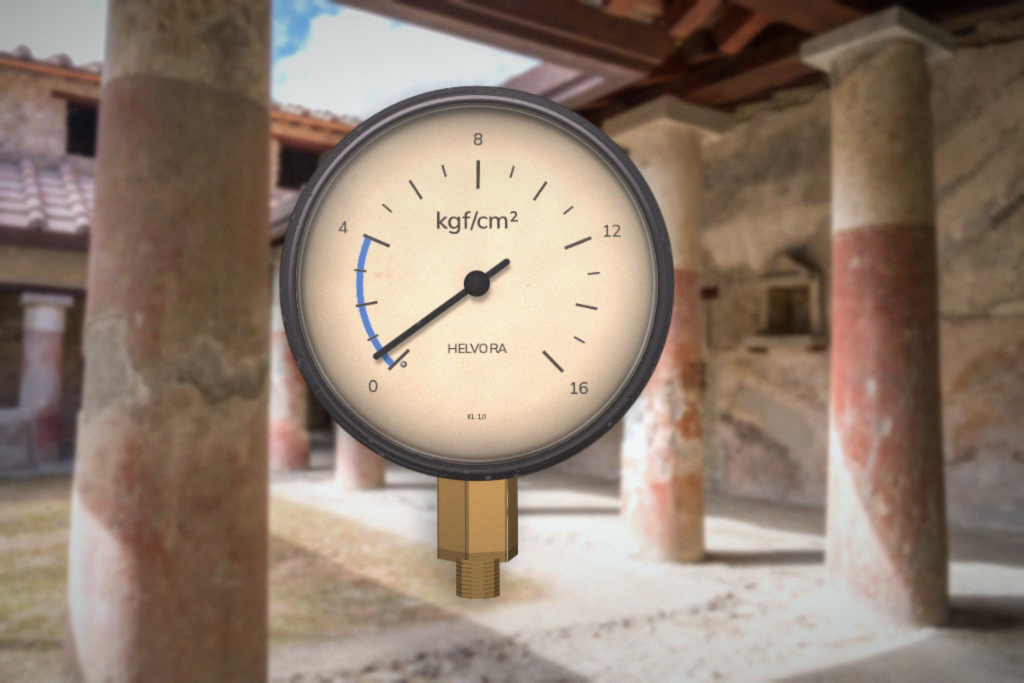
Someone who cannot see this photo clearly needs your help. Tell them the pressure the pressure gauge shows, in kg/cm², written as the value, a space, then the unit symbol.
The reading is 0.5 kg/cm²
